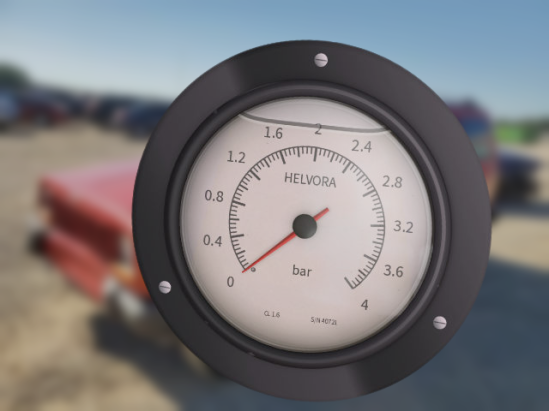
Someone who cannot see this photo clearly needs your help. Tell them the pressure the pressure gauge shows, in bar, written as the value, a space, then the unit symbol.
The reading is 0 bar
